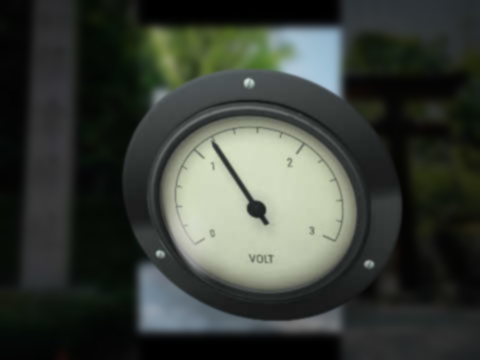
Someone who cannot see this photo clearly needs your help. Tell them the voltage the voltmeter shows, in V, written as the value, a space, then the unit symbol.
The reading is 1.2 V
